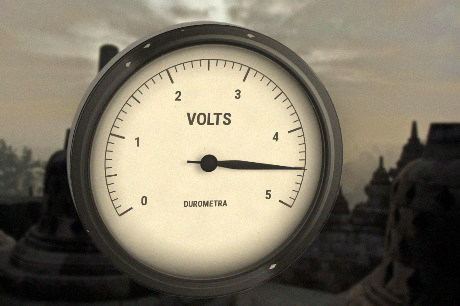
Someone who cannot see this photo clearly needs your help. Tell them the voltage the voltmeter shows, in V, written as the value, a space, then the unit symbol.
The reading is 4.5 V
